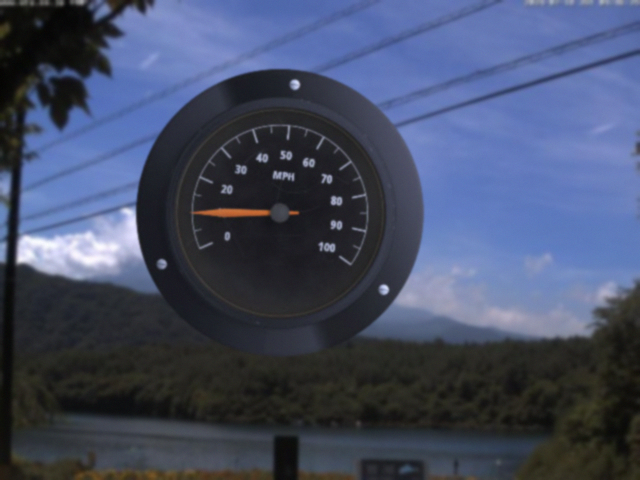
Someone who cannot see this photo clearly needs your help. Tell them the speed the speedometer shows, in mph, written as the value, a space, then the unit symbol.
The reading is 10 mph
